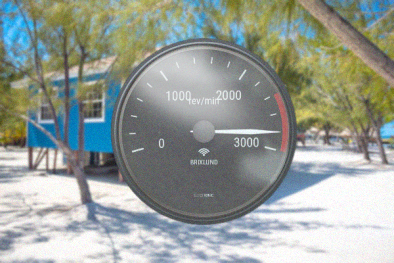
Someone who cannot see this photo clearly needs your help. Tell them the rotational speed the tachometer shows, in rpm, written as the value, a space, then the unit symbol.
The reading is 2800 rpm
